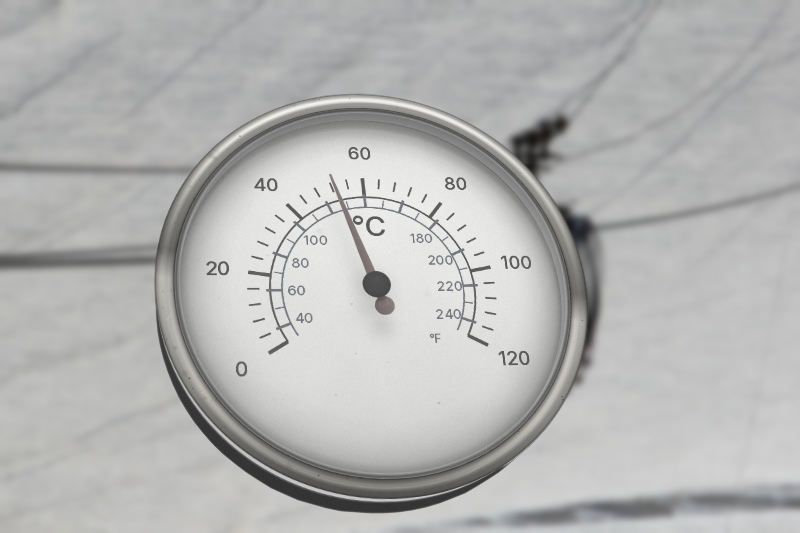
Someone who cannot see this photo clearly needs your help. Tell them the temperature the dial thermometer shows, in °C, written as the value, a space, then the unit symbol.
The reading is 52 °C
